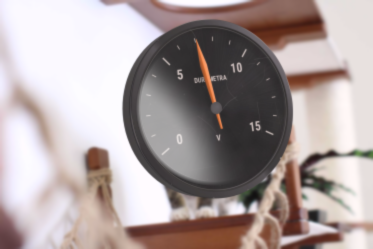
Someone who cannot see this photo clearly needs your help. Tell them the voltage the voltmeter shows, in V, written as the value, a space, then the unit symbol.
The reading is 7 V
